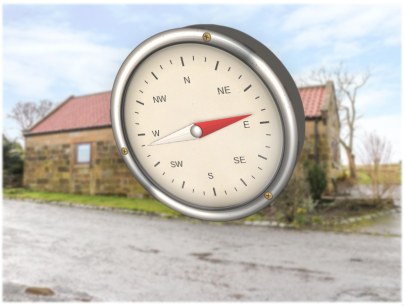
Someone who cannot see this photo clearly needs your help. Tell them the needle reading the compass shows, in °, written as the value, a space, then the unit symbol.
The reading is 80 °
